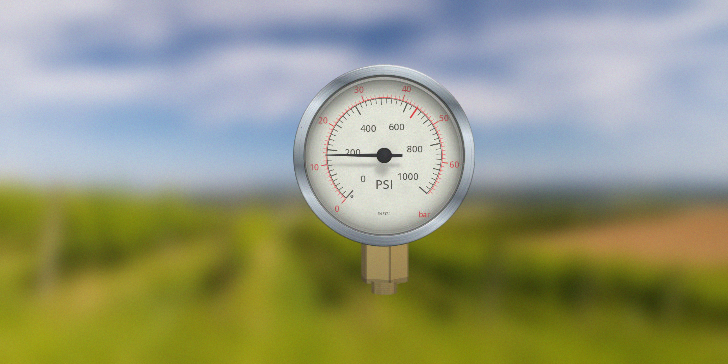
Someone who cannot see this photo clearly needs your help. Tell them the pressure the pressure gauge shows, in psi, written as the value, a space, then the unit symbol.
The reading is 180 psi
